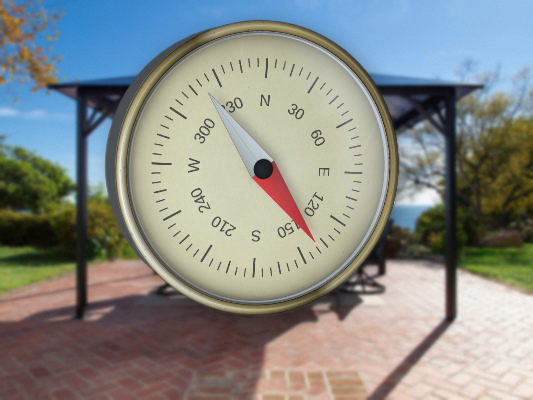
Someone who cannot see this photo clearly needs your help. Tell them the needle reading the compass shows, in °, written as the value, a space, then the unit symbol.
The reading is 140 °
